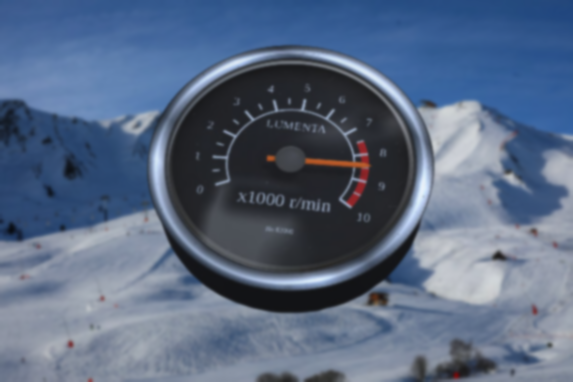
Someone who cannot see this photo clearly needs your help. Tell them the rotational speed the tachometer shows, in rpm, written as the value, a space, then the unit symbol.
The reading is 8500 rpm
